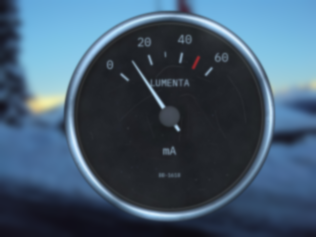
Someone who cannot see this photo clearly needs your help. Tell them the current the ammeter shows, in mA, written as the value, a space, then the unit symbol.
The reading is 10 mA
